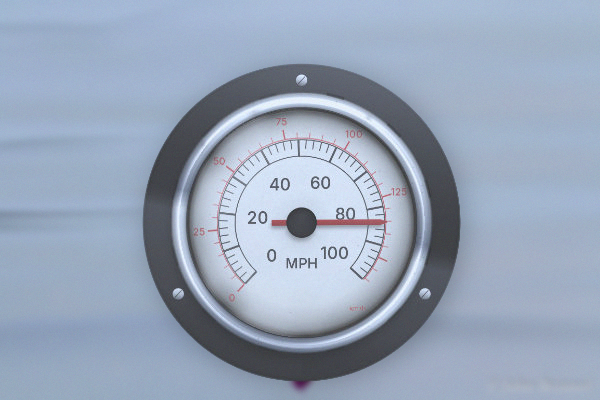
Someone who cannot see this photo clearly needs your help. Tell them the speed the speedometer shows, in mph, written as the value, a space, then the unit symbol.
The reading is 84 mph
